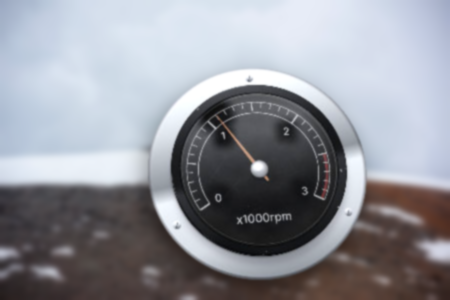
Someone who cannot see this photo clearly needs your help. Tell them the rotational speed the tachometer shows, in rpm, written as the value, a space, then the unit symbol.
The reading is 1100 rpm
